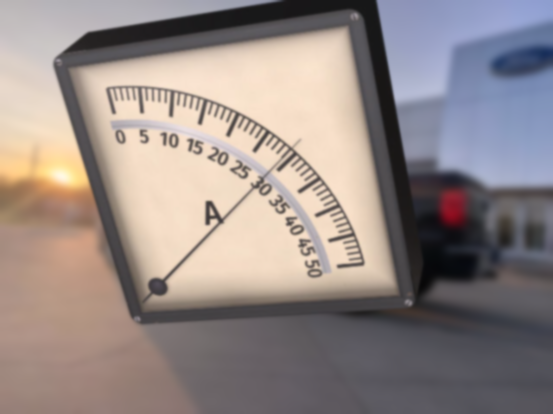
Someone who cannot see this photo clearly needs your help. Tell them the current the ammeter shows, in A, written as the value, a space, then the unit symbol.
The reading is 29 A
